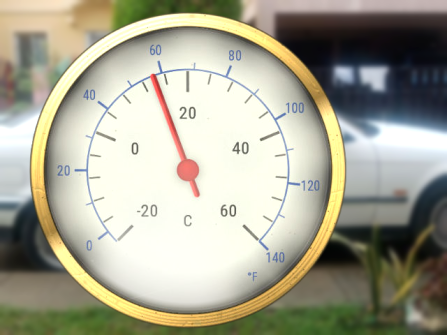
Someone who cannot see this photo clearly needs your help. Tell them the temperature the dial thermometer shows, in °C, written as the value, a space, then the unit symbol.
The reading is 14 °C
